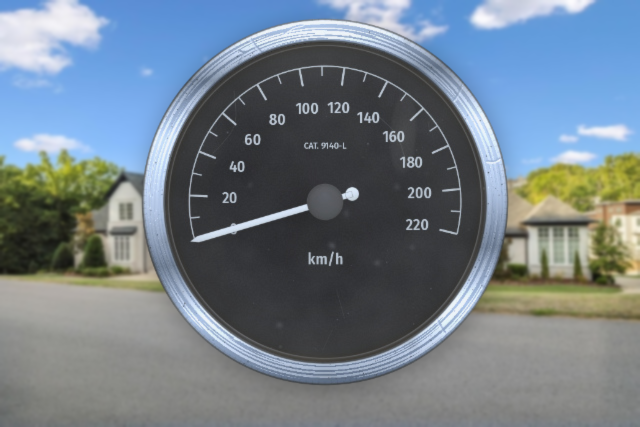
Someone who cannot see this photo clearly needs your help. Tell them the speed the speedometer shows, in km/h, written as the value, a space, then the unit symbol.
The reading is 0 km/h
